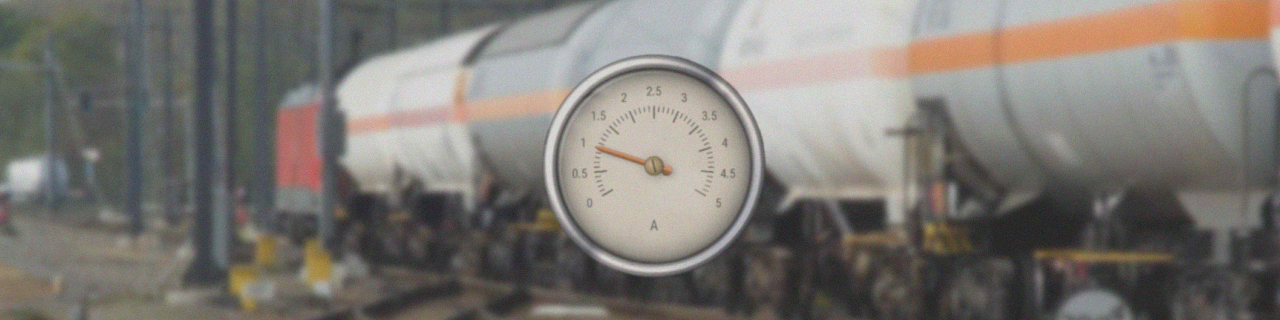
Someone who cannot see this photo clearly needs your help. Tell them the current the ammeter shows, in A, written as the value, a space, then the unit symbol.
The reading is 1 A
